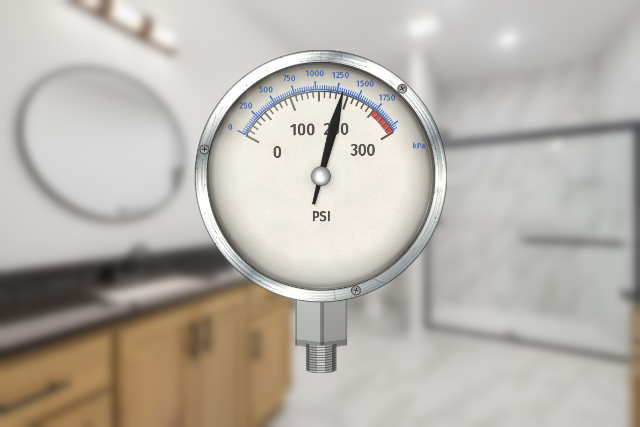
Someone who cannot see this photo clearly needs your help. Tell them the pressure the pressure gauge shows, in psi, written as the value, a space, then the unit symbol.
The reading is 190 psi
